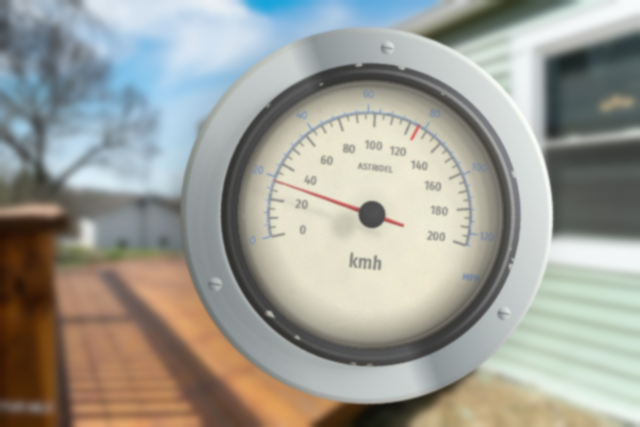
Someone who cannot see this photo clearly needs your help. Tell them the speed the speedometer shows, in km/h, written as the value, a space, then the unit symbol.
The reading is 30 km/h
